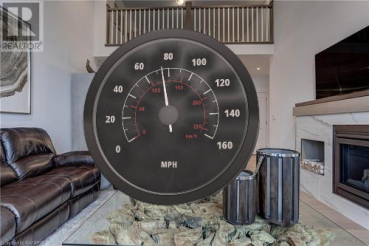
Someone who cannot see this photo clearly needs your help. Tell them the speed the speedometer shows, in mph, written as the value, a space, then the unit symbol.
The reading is 75 mph
